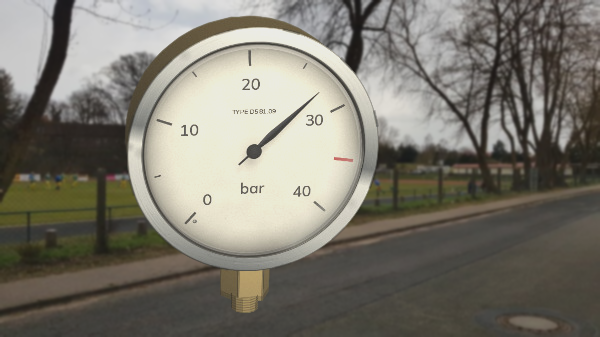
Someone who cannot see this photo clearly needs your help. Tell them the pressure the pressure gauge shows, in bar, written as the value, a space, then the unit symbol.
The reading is 27.5 bar
